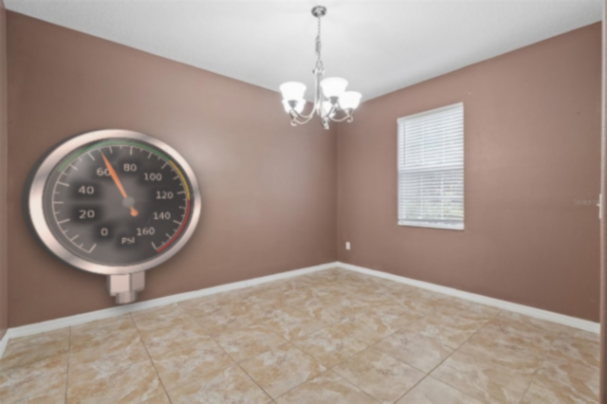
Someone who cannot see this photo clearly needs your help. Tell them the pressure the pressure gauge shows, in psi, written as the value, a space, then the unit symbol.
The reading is 65 psi
